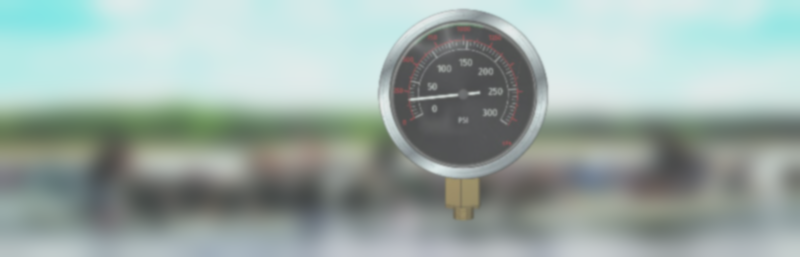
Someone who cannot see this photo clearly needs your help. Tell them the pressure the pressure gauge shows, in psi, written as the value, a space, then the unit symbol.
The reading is 25 psi
